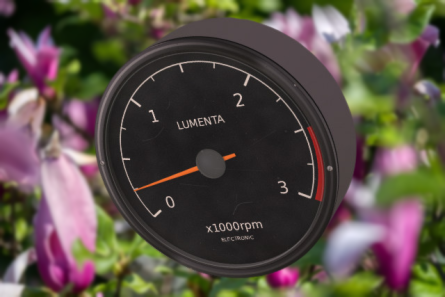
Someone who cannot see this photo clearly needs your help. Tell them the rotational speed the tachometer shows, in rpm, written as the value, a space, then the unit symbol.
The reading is 250 rpm
